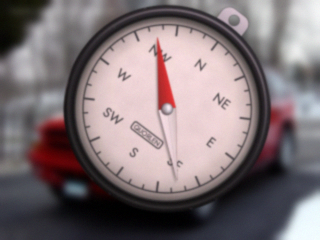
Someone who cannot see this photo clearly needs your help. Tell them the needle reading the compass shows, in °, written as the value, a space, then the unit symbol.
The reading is 315 °
